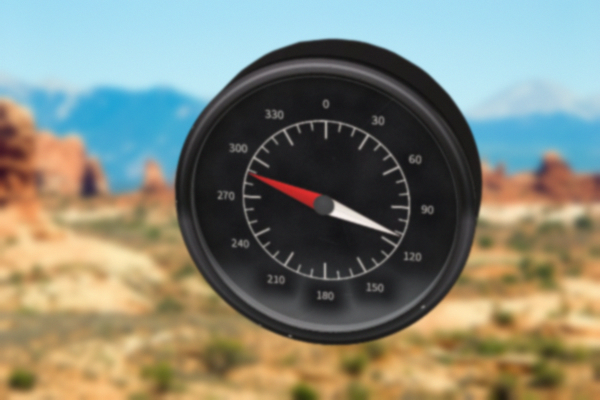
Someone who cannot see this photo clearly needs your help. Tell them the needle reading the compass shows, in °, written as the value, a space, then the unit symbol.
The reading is 290 °
